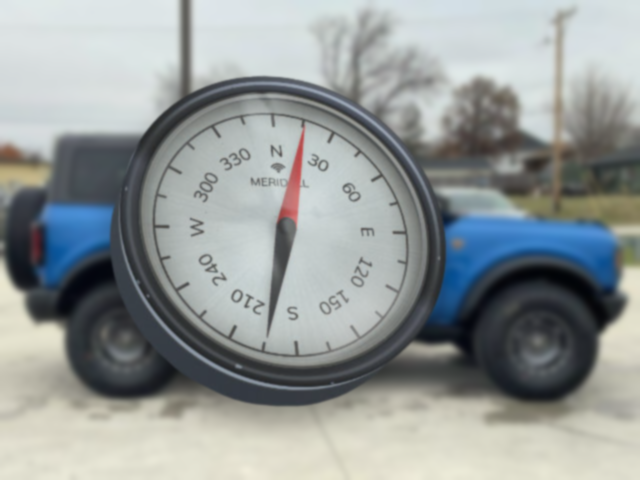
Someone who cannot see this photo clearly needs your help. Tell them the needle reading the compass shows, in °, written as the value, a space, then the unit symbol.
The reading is 15 °
